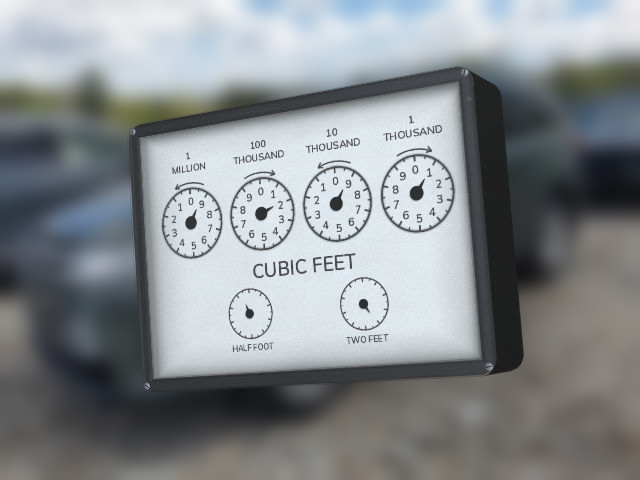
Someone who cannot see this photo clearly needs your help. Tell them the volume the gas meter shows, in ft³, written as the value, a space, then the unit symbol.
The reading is 919100 ft³
